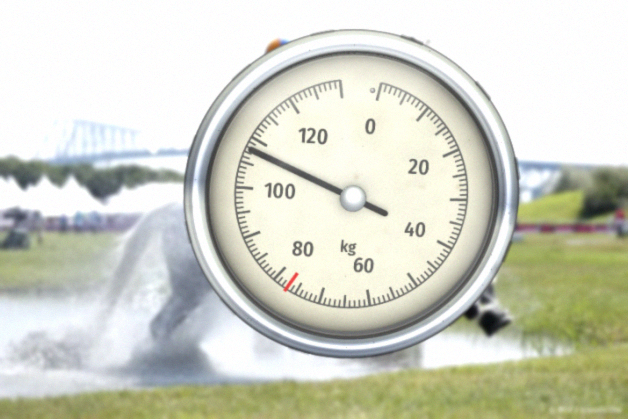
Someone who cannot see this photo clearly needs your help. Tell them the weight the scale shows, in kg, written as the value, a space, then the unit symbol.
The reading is 108 kg
